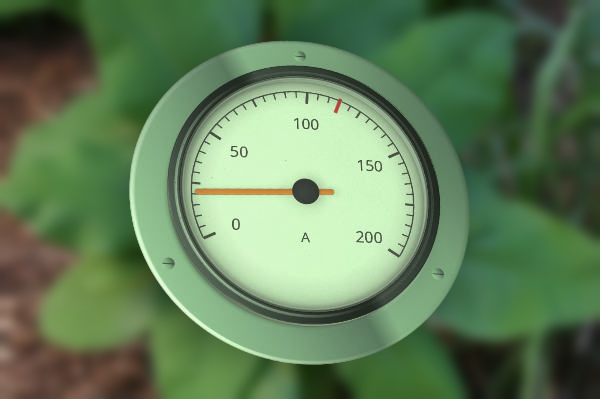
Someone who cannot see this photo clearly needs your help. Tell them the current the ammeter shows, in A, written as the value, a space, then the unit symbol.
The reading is 20 A
